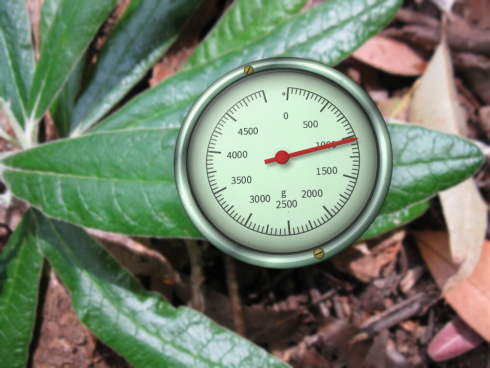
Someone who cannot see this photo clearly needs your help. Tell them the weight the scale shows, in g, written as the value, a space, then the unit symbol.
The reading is 1050 g
